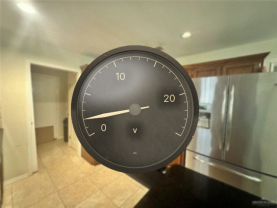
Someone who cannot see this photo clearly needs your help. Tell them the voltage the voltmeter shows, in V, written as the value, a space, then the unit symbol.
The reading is 2 V
